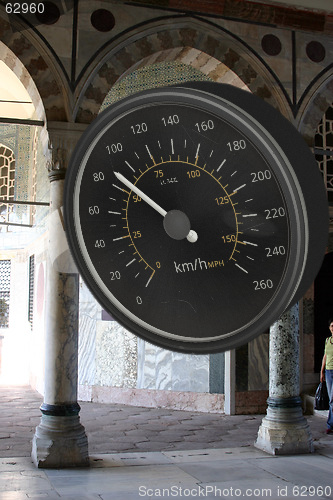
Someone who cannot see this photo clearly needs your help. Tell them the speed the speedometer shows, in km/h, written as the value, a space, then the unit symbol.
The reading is 90 km/h
